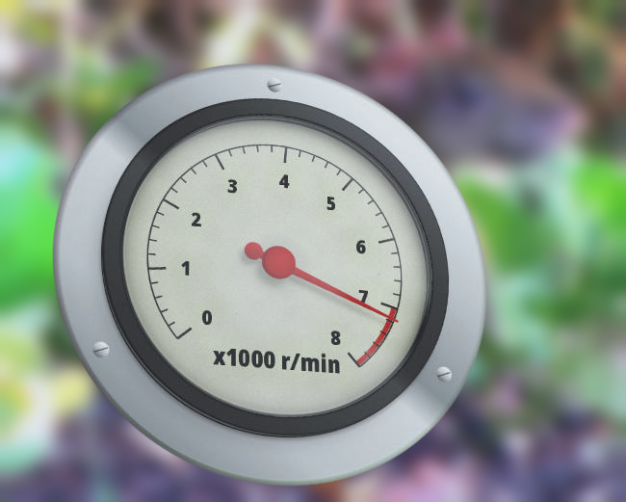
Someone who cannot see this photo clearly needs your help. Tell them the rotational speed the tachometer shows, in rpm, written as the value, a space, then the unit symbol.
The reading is 7200 rpm
